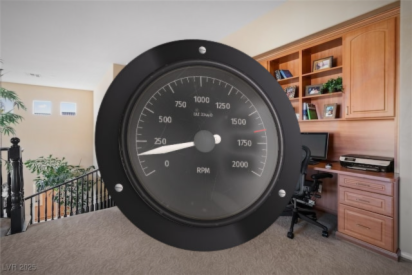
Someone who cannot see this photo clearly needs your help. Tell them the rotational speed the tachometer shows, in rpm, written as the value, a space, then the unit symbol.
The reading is 150 rpm
